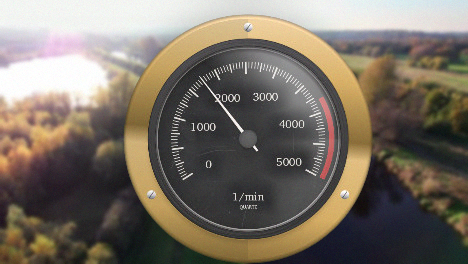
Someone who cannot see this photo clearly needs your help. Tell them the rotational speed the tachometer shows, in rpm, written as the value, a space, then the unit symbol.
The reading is 1750 rpm
